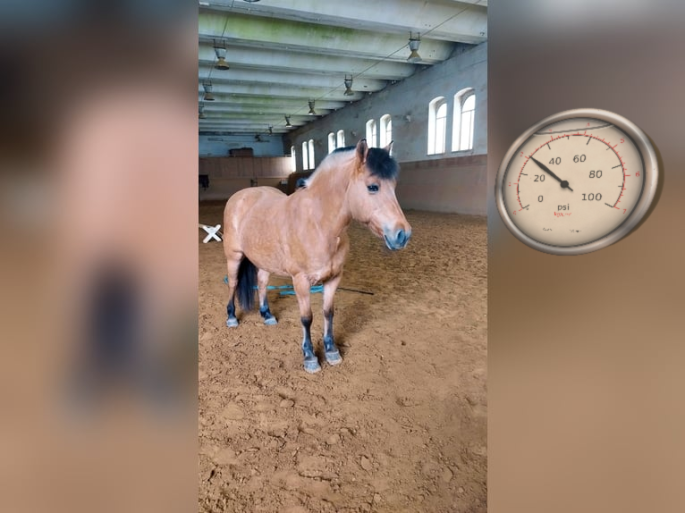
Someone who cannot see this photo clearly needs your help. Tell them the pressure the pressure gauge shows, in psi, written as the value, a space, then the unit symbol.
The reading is 30 psi
